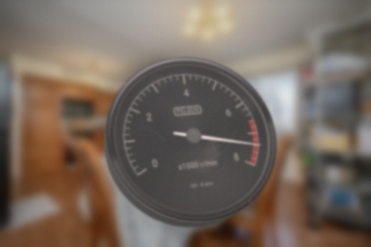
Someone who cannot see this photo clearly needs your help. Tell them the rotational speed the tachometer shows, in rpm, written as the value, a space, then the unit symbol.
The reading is 7400 rpm
